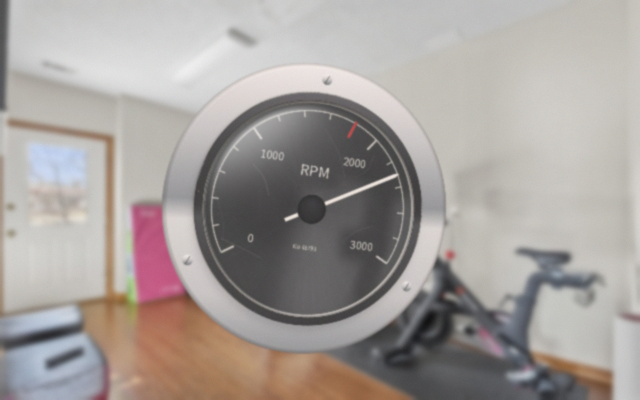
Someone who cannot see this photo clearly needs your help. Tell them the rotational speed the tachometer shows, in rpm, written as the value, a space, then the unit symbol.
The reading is 2300 rpm
